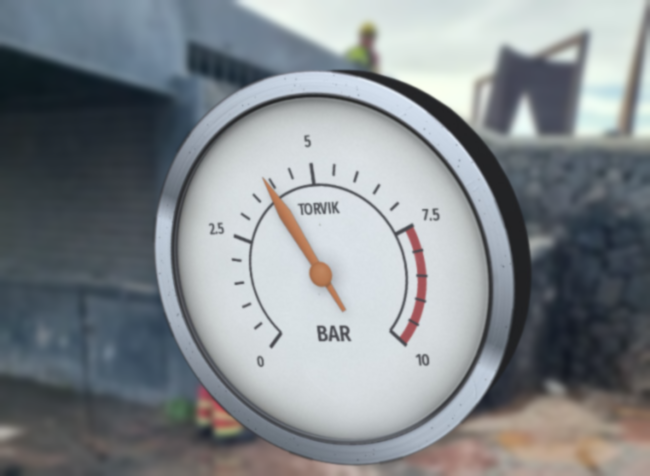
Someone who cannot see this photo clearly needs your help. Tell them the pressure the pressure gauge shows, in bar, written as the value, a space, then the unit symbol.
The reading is 4 bar
